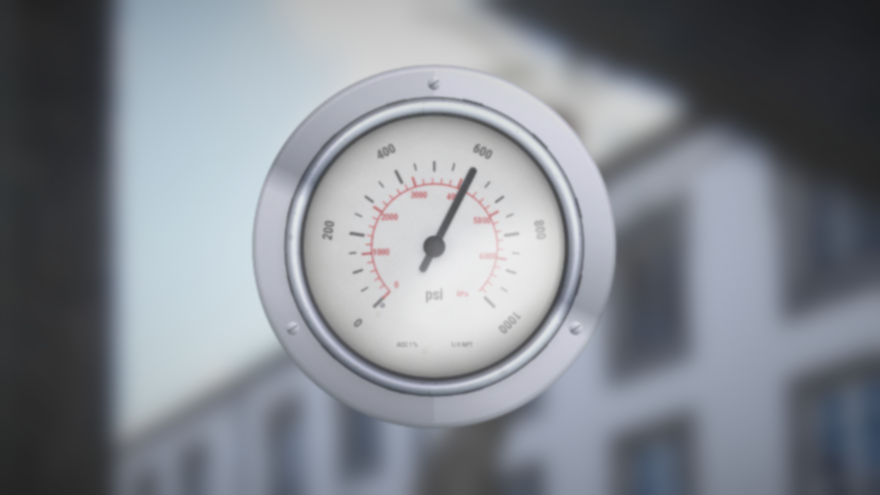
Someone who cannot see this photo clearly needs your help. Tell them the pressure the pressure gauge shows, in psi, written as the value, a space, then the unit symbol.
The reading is 600 psi
